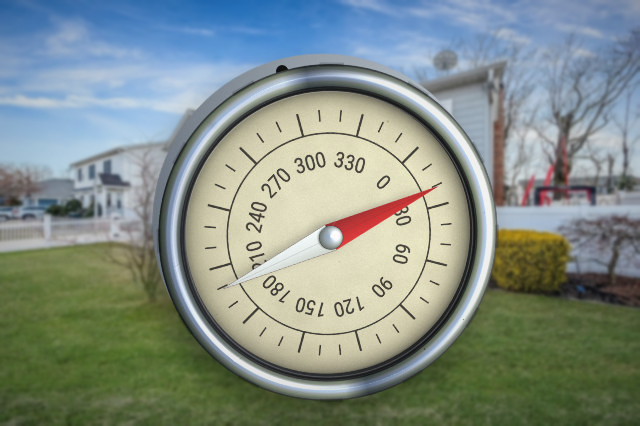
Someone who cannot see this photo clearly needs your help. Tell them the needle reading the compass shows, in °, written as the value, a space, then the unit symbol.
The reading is 20 °
